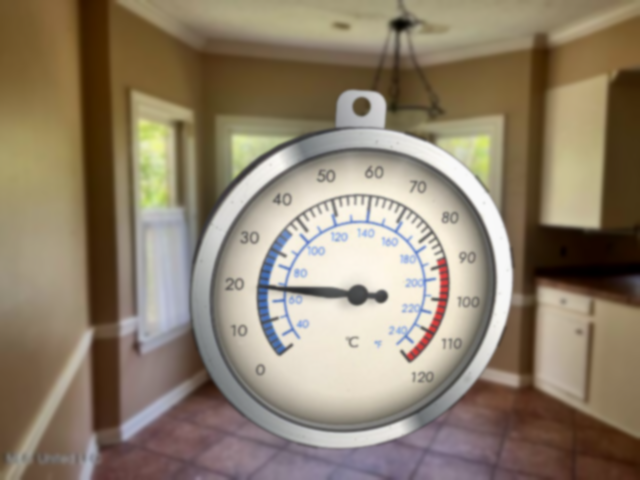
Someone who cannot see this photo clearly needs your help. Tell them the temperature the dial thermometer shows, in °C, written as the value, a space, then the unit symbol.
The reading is 20 °C
